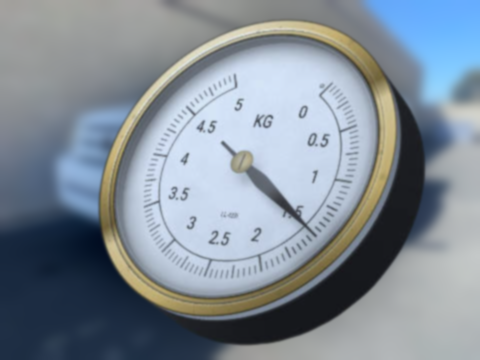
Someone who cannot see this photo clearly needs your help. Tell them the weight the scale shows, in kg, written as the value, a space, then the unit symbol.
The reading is 1.5 kg
